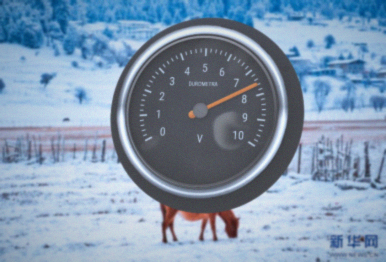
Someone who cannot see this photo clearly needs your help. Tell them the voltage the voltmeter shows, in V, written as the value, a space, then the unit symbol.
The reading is 7.6 V
